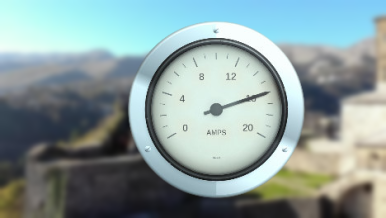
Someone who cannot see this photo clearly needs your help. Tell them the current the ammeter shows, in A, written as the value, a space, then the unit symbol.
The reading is 16 A
